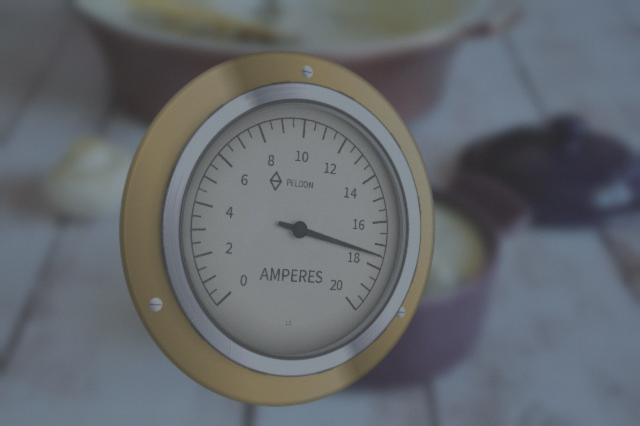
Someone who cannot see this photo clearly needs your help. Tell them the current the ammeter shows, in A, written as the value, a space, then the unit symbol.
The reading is 17.5 A
